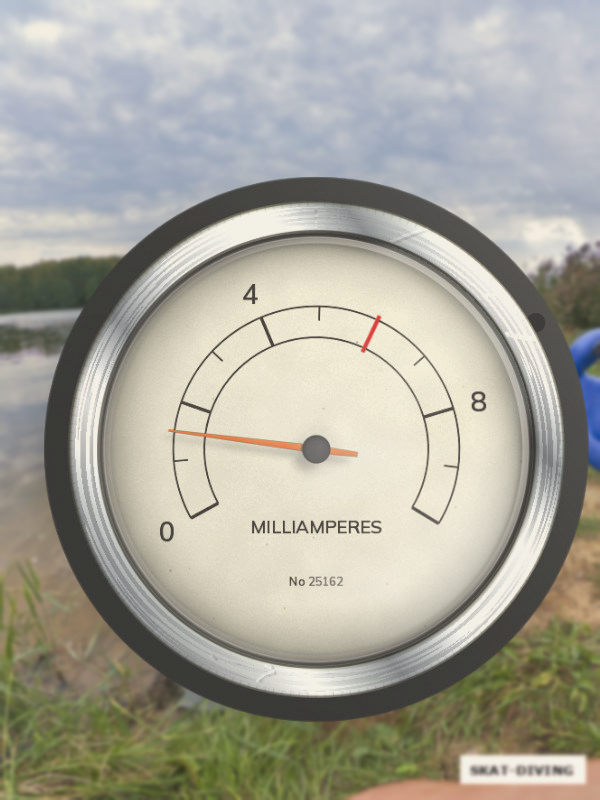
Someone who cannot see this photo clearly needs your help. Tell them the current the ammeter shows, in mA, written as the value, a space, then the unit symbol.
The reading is 1.5 mA
